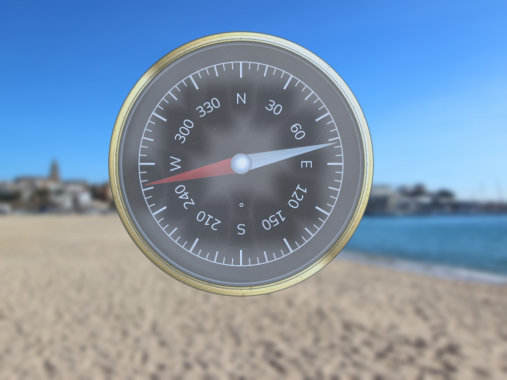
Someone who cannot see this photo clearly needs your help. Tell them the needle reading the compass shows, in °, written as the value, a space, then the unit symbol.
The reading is 257.5 °
